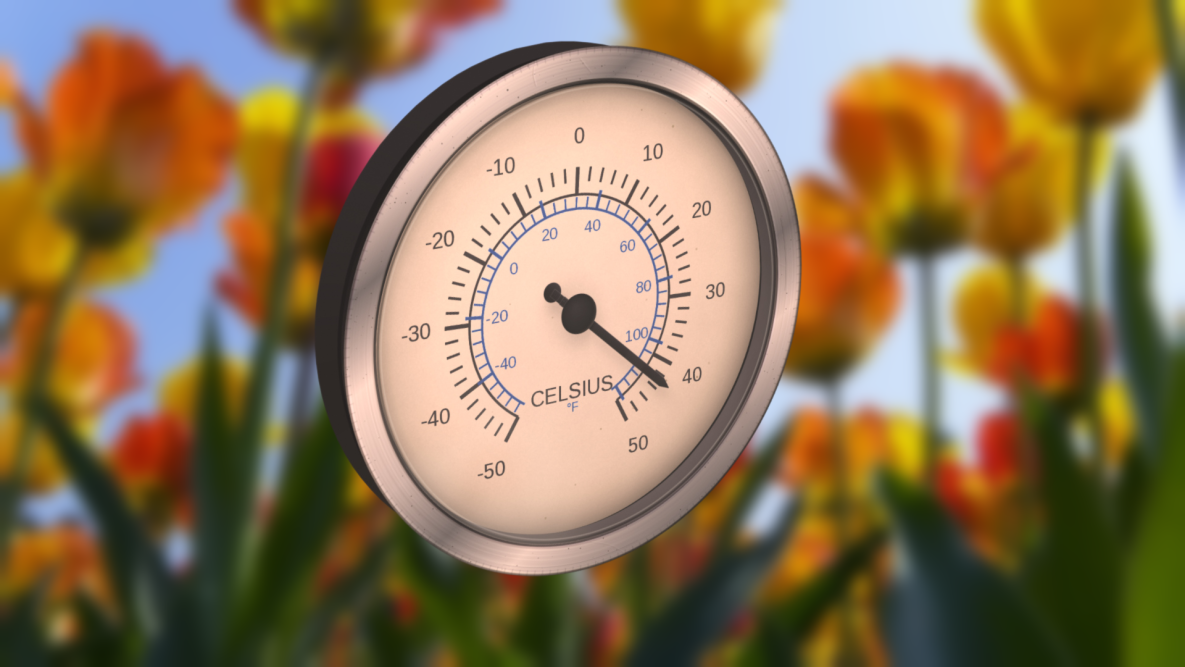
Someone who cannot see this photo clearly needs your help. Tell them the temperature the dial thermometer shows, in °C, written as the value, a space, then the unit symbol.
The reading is 43 °C
